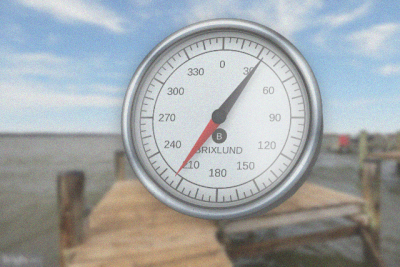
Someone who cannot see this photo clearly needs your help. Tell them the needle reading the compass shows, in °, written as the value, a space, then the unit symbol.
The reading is 215 °
